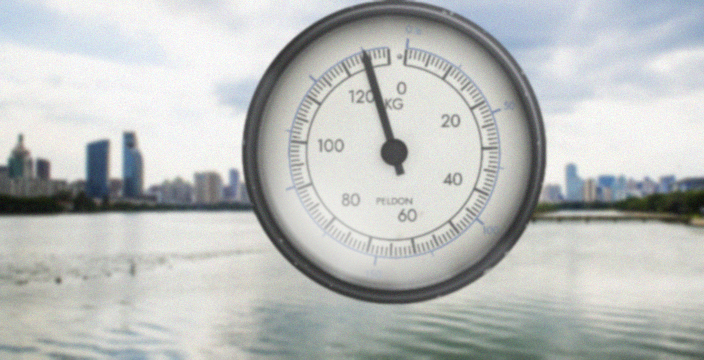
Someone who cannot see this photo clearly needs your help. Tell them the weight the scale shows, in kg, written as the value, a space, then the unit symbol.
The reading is 125 kg
